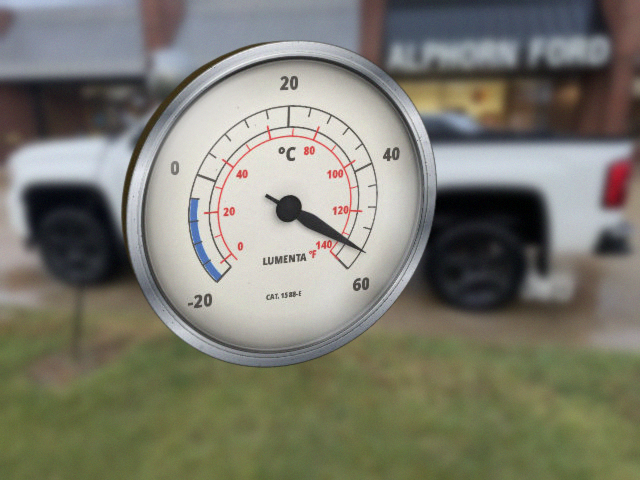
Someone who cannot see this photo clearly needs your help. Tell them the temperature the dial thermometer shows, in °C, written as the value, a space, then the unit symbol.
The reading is 56 °C
